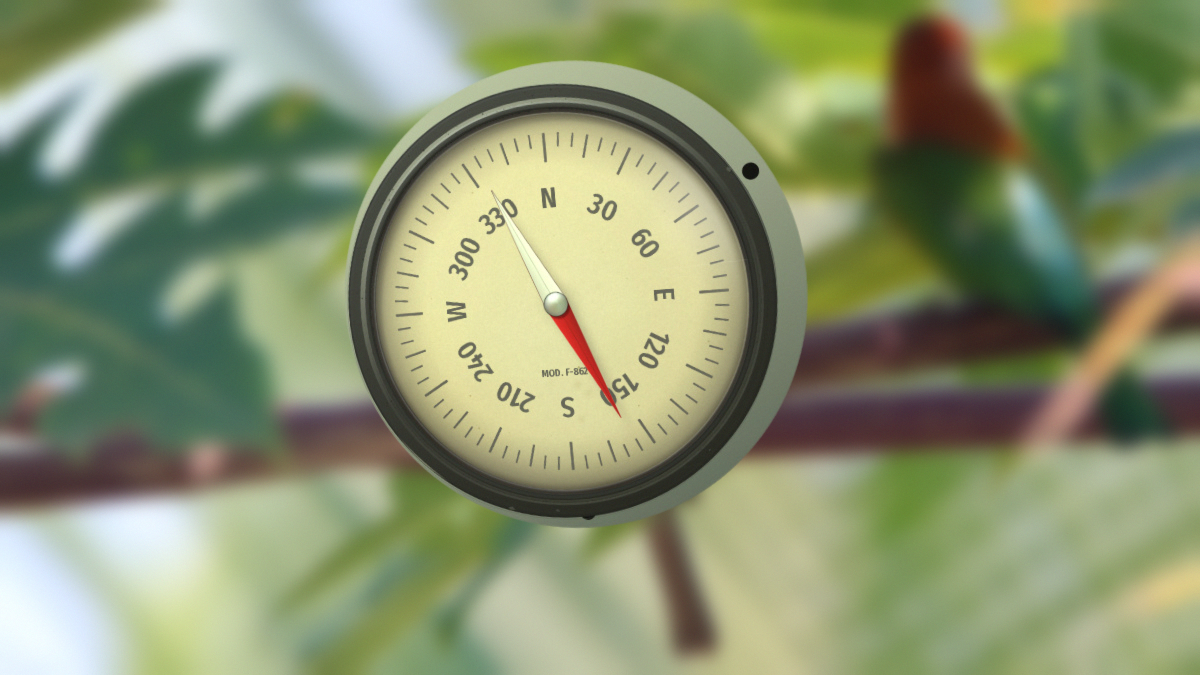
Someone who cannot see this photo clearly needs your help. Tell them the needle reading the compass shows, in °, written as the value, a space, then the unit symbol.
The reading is 155 °
